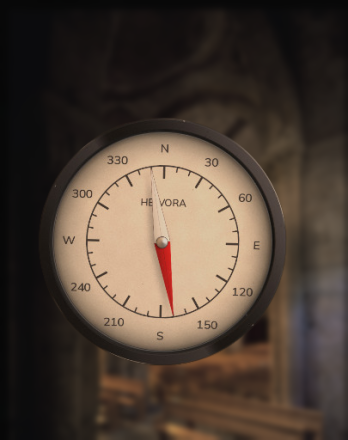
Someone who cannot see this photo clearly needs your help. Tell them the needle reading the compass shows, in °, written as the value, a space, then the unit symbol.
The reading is 170 °
